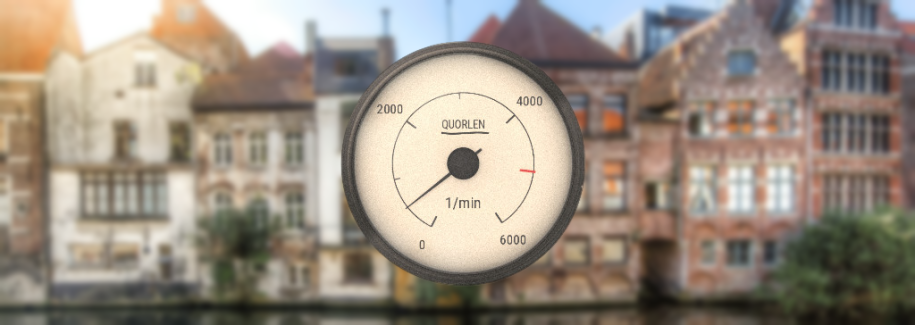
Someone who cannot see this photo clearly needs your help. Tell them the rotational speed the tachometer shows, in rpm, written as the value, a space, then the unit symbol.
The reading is 500 rpm
